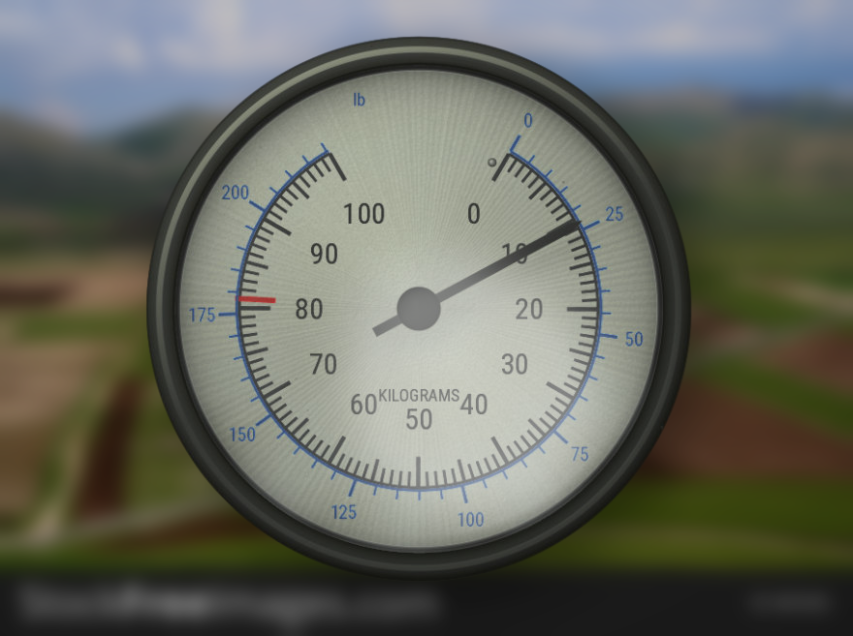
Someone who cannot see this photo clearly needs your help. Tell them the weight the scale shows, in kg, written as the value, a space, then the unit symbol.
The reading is 10.5 kg
